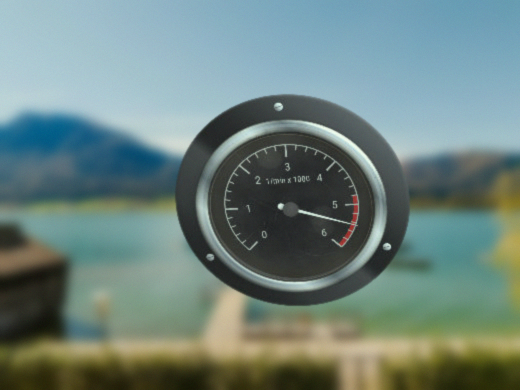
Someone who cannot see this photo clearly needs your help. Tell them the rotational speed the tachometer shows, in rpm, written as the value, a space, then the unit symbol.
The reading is 5400 rpm
